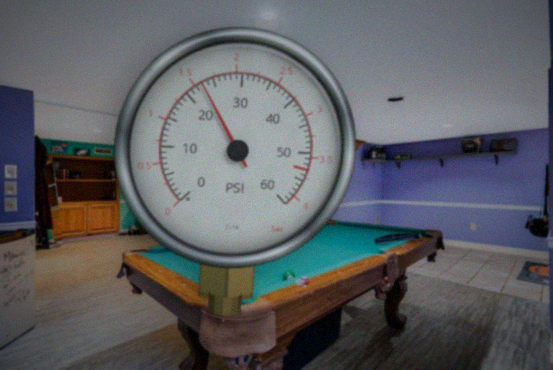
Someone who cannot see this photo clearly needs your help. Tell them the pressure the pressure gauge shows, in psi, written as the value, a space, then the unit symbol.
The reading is 23 psi
